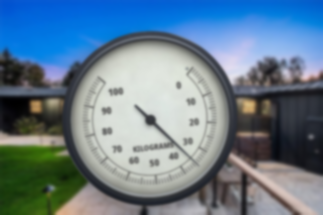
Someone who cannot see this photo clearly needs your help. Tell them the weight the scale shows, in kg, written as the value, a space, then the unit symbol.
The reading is 35 kg
